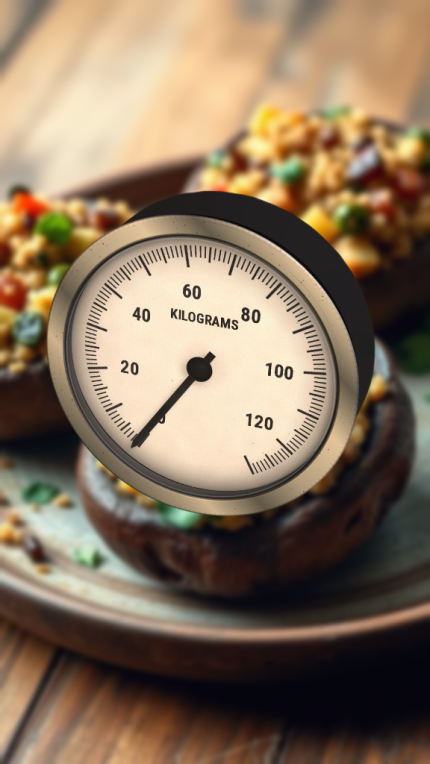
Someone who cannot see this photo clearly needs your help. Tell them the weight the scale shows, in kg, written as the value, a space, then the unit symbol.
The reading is 1 kg
